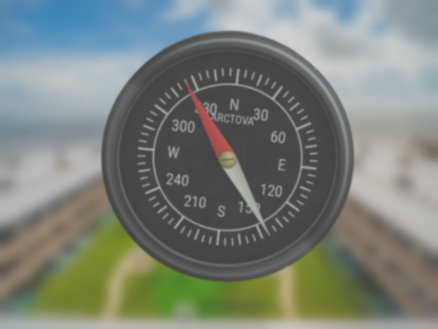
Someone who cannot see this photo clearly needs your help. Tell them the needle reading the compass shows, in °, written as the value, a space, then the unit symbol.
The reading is 325 °
